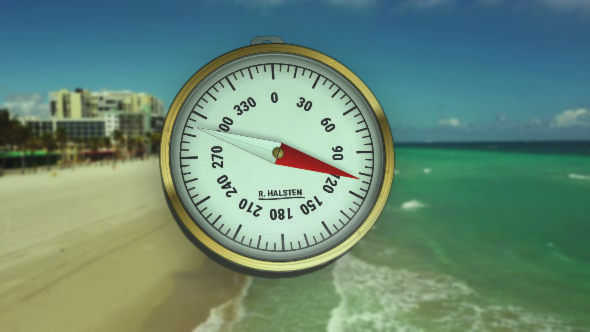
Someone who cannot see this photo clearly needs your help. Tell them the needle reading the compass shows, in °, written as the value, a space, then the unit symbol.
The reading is 110 °
